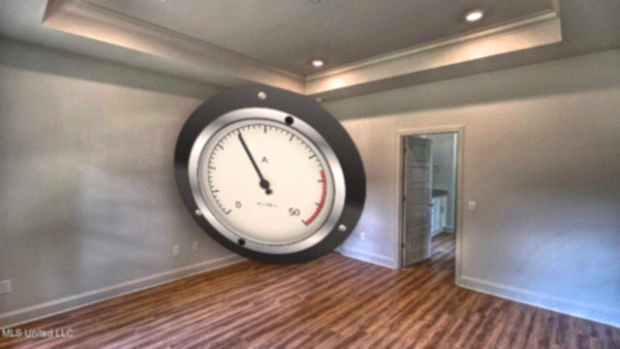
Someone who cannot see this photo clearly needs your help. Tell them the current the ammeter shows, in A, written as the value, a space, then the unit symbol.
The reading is 20 A
